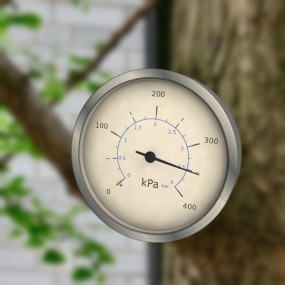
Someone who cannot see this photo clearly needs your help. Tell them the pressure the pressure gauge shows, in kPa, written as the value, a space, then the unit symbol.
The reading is 350 kPa
